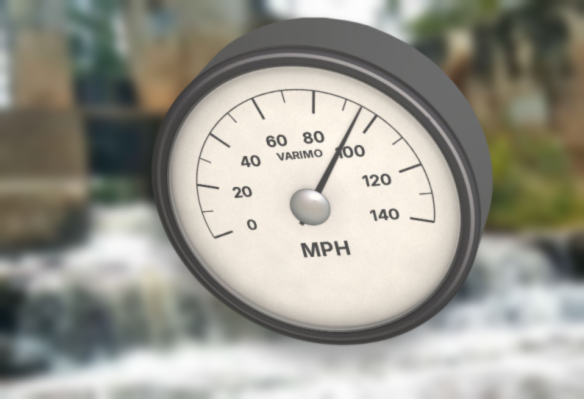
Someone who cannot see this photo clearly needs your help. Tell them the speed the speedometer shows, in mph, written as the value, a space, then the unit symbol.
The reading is 95 mph
